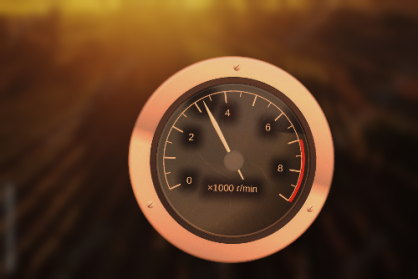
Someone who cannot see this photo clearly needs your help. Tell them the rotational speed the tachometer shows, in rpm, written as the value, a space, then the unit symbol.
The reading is 3250 rpm
